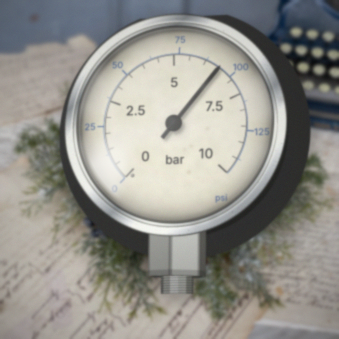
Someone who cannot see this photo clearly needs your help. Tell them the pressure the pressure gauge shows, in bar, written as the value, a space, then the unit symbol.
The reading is 6.5 bar
